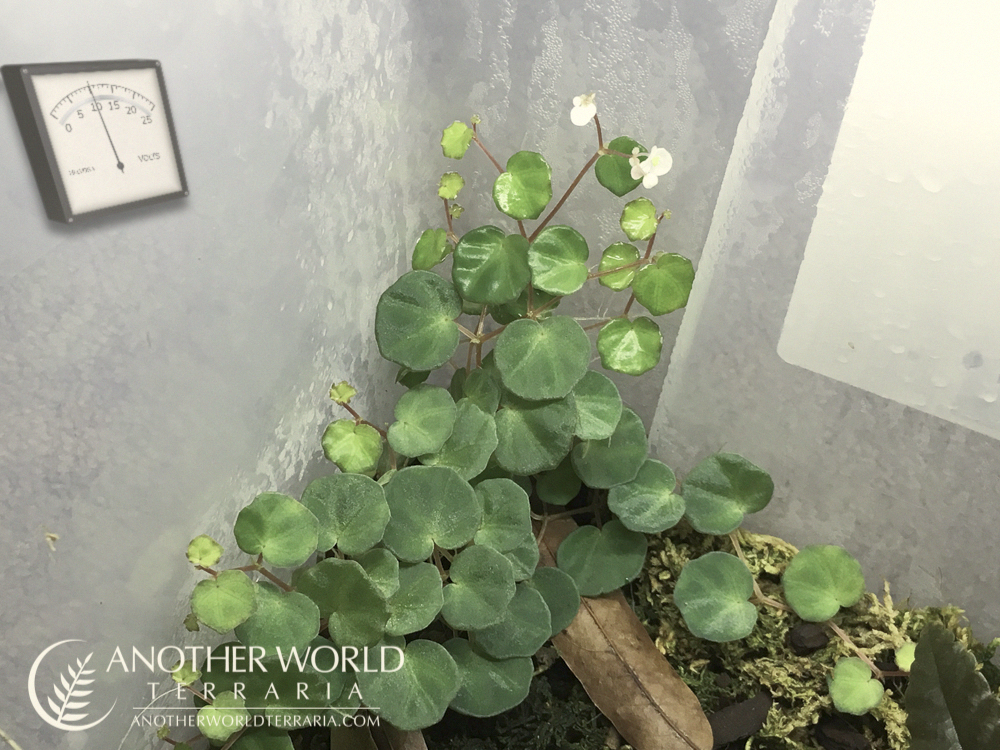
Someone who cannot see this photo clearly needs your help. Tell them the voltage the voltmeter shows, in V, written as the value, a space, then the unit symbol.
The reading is 10 V
